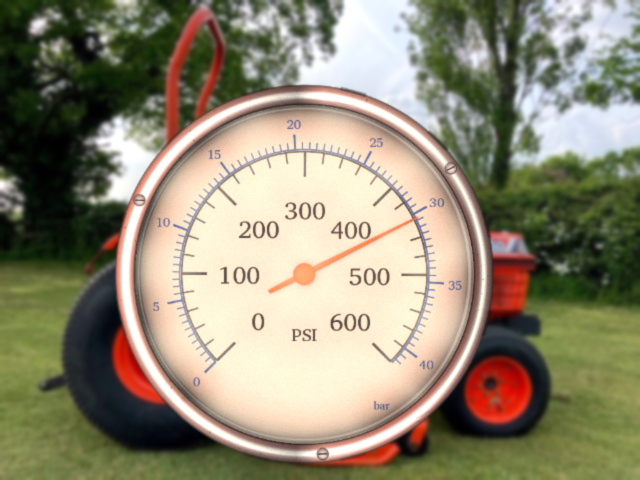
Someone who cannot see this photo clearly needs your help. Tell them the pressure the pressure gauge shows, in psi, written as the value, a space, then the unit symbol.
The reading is 440 psi
